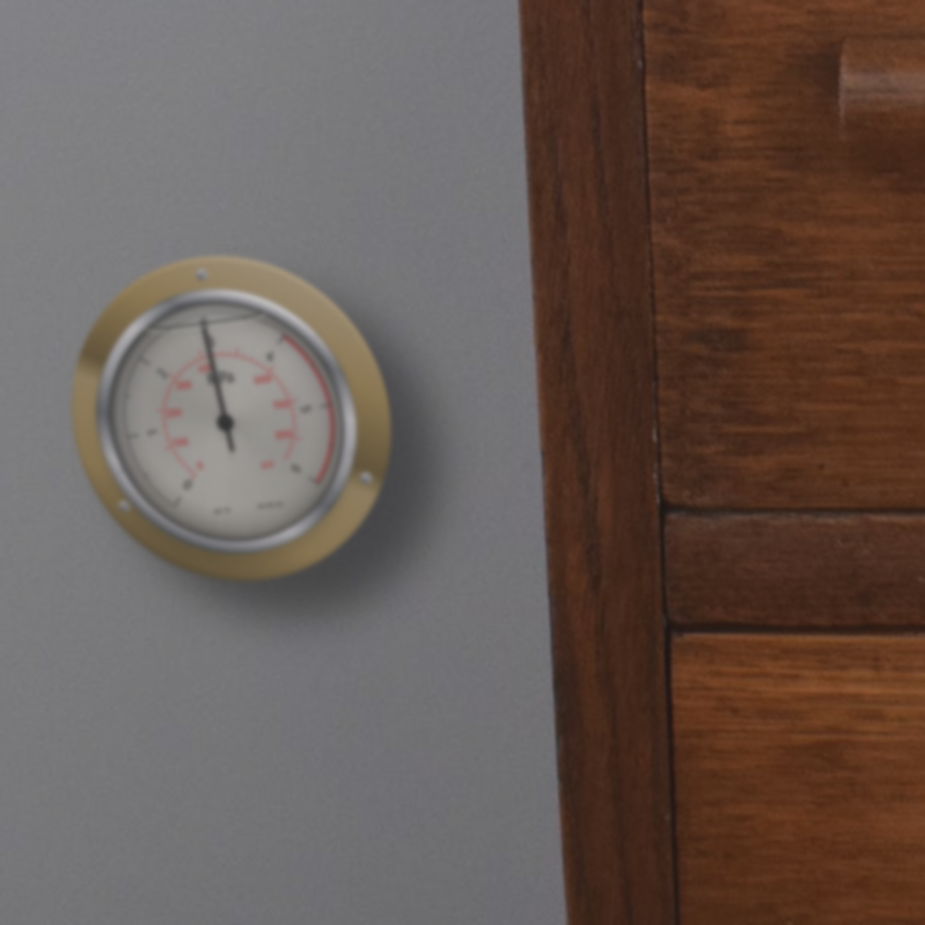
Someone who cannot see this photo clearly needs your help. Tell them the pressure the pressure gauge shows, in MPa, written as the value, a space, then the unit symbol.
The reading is 3 MPa
